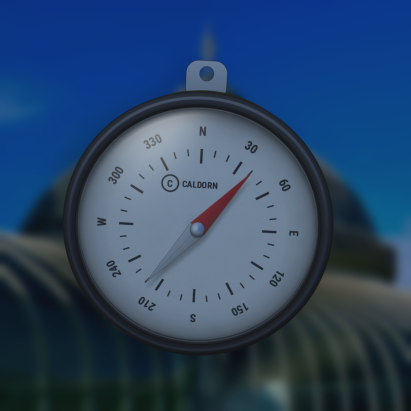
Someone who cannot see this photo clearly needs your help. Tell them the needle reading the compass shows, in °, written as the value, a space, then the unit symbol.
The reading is 40 °
